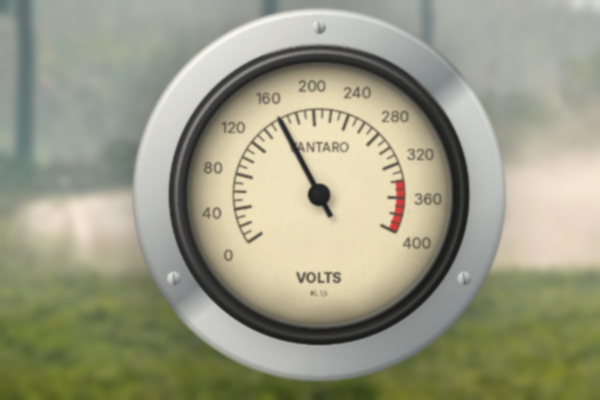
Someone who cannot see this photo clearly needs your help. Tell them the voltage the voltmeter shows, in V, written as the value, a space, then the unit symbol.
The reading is 160 V
